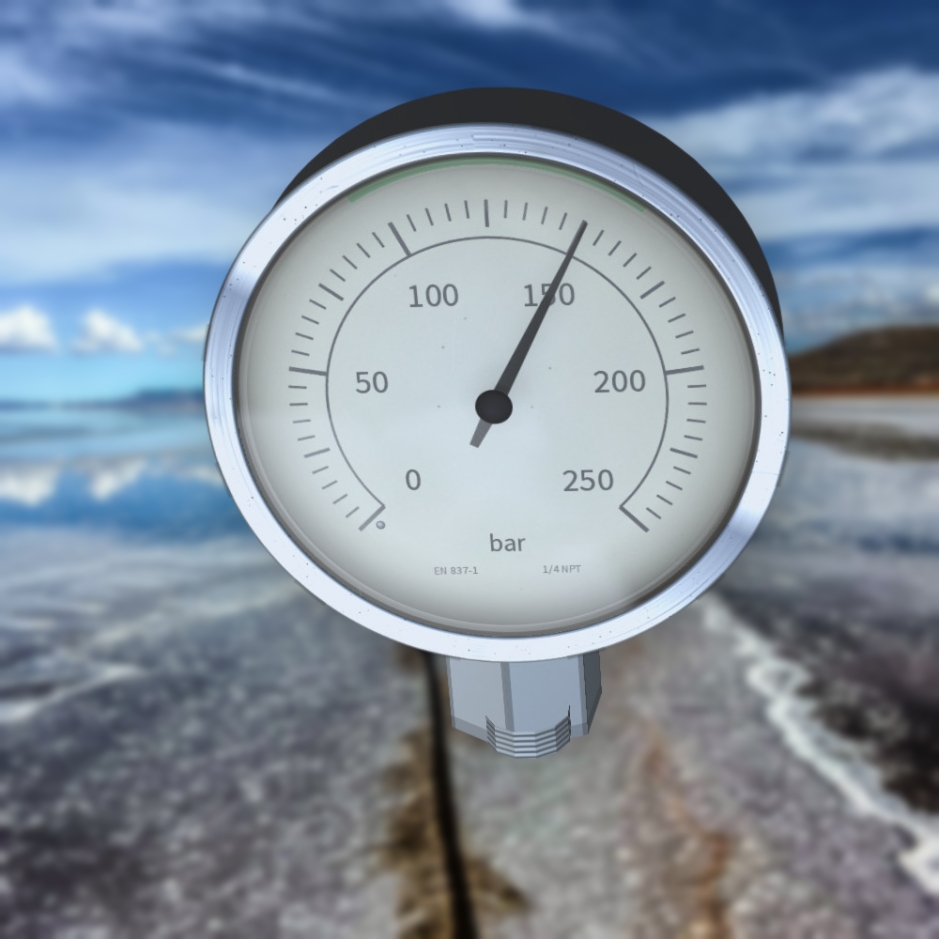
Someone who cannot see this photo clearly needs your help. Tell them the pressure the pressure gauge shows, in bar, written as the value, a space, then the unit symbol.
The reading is 150 bar
